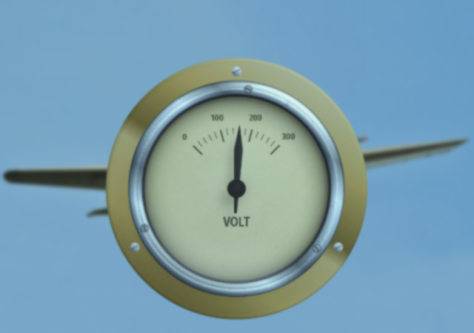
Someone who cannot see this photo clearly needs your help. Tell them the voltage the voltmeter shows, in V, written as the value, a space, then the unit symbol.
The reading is 160 V
